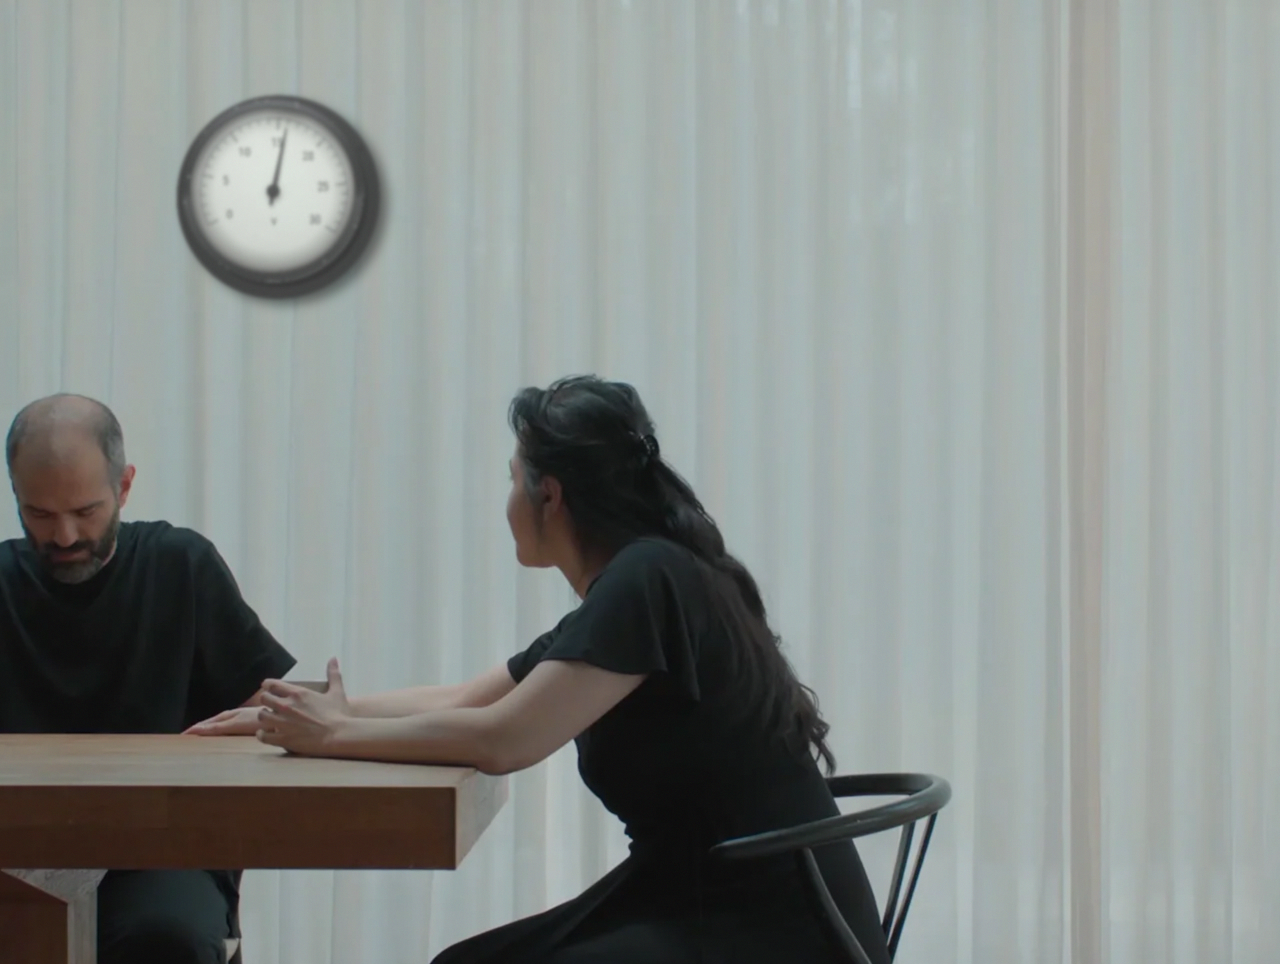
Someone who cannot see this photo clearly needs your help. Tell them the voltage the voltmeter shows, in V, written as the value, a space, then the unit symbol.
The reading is 16 V
